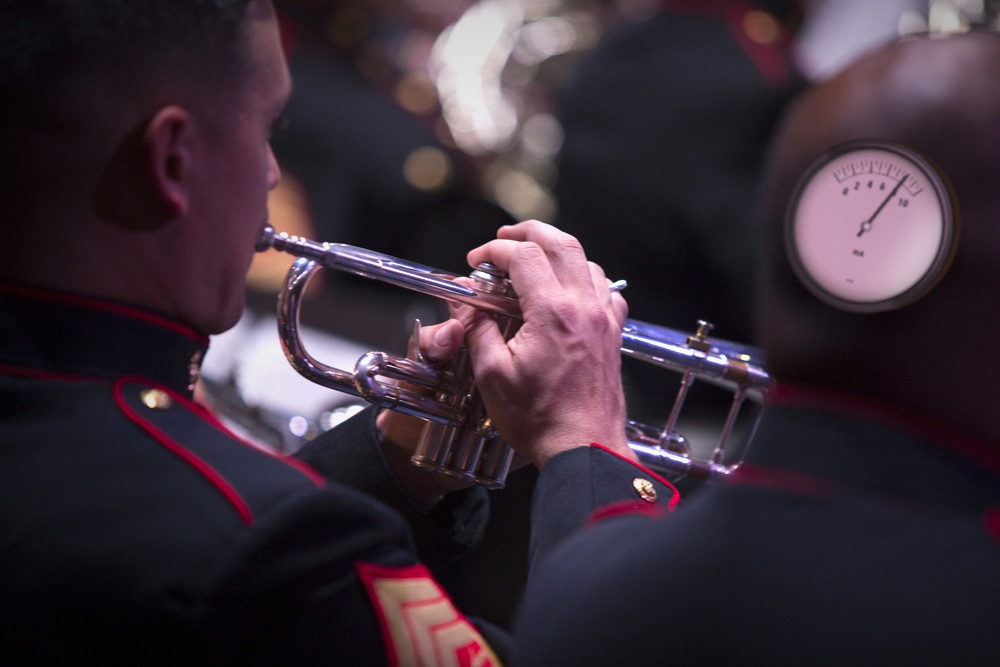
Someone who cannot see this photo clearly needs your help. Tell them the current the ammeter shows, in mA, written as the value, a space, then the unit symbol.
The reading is 8 mA
